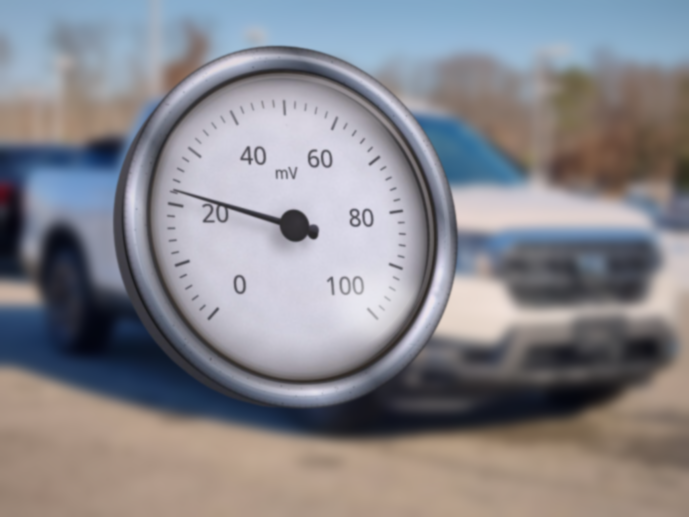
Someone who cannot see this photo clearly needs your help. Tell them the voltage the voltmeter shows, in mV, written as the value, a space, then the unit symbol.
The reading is 22 mV
